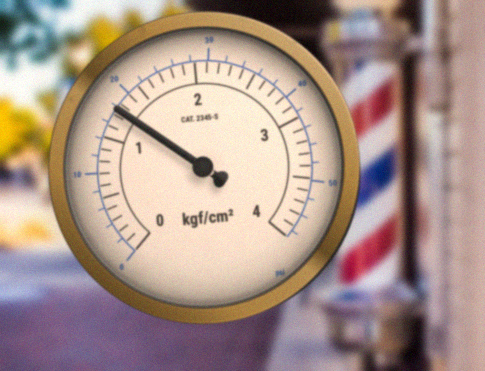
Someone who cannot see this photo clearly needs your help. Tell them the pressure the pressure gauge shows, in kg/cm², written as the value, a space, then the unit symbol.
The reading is 1.25 kg/cm²
